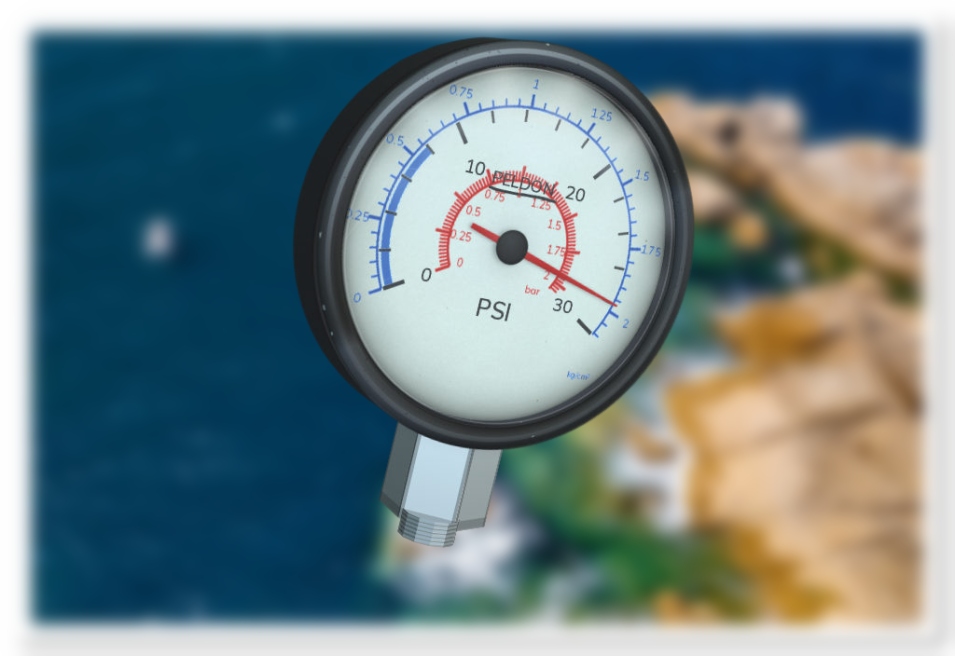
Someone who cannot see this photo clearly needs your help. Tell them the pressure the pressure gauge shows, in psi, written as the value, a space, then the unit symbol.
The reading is 28 psi
